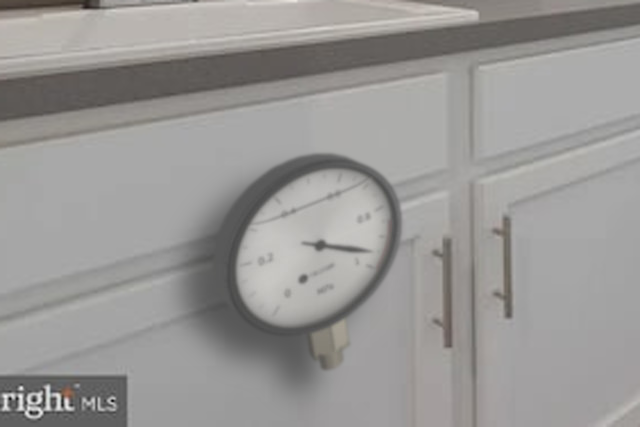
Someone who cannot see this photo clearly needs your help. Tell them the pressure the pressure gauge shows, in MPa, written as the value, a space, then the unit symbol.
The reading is 0.95 MPa
